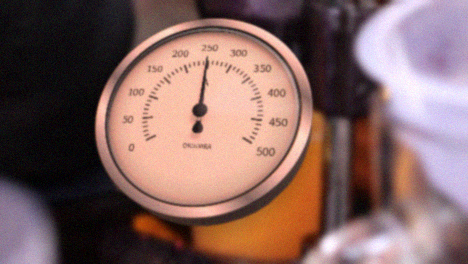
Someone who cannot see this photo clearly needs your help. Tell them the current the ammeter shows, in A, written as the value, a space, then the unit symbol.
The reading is 250 A
